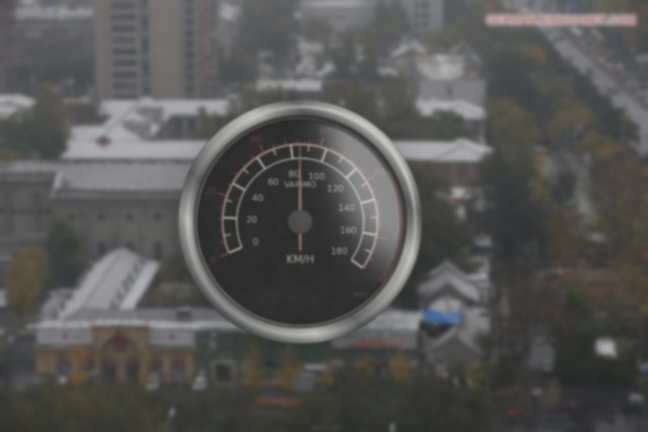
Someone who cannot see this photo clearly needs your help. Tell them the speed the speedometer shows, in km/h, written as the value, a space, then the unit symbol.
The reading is 85 km/h
